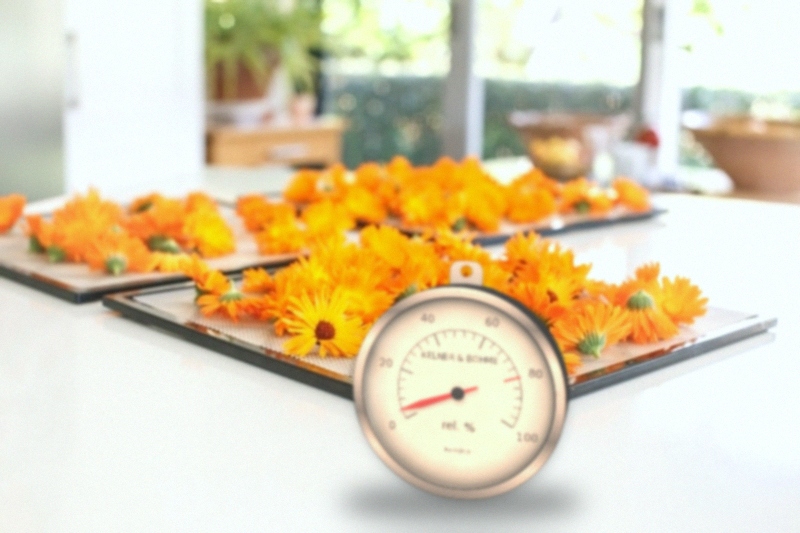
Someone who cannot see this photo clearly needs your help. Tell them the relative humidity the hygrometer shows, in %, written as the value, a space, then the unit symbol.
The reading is 4 %
